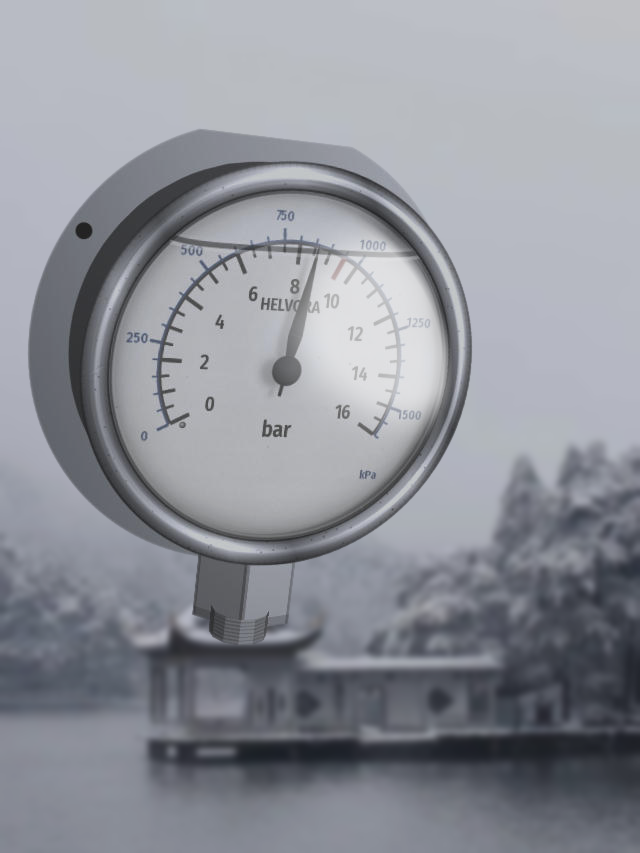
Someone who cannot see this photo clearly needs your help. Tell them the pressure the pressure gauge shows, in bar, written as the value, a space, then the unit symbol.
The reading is 8.5 bar
